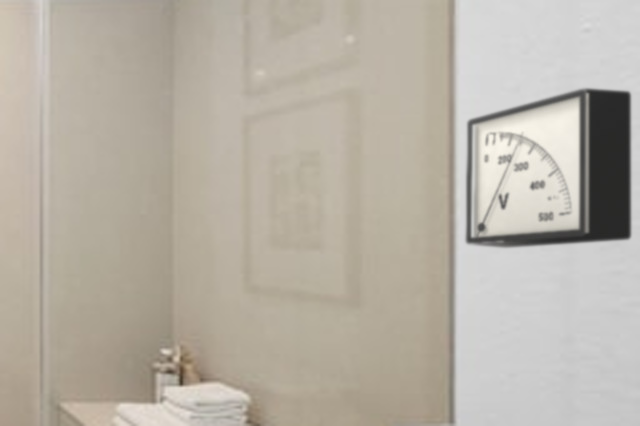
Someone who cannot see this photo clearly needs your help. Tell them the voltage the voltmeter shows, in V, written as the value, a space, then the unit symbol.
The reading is 250 V
